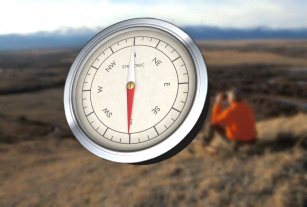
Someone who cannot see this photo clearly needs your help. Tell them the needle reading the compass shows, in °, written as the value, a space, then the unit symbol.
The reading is 180 °
